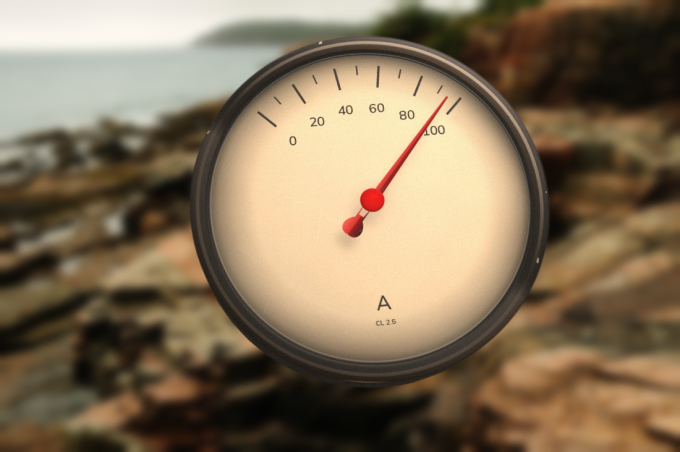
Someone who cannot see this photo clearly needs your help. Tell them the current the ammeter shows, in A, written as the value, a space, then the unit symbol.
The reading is 95 A
